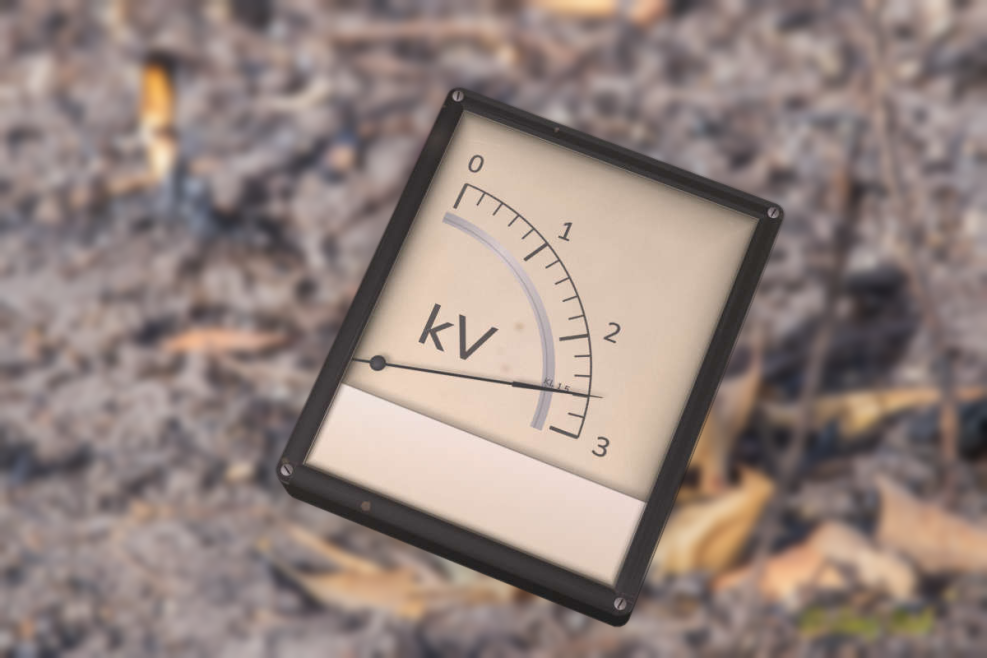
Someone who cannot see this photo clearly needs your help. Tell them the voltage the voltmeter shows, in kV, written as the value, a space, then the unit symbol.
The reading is 2.6 kV
